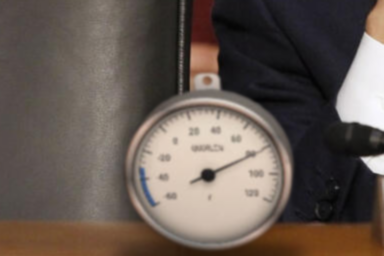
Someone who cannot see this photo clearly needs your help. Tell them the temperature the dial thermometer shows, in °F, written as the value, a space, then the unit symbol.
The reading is 80 °F
